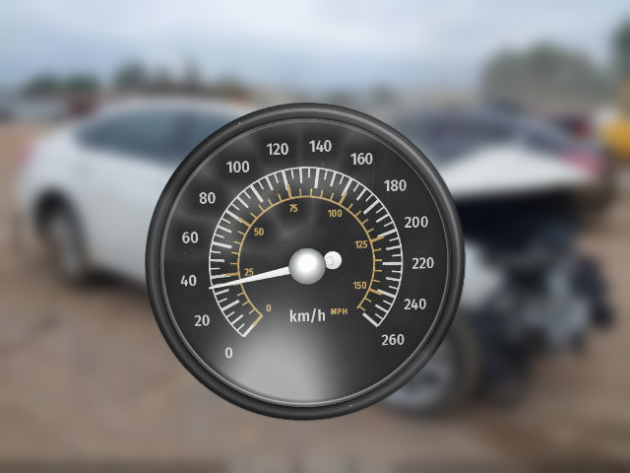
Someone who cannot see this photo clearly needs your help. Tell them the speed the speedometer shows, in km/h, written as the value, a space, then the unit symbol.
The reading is 35 km/h
